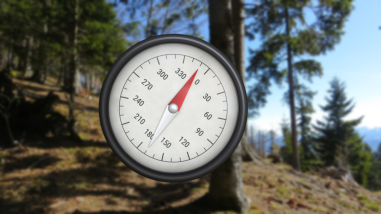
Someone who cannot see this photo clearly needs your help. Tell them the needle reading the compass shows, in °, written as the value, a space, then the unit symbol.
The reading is 350 °
